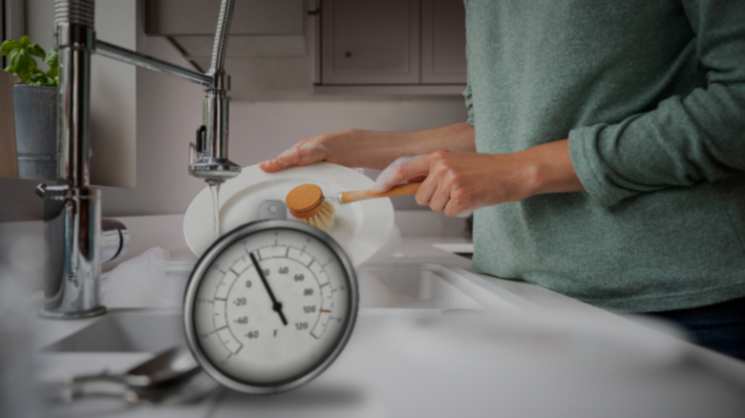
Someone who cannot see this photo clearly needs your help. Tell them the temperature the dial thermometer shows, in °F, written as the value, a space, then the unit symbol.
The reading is 15 °F
